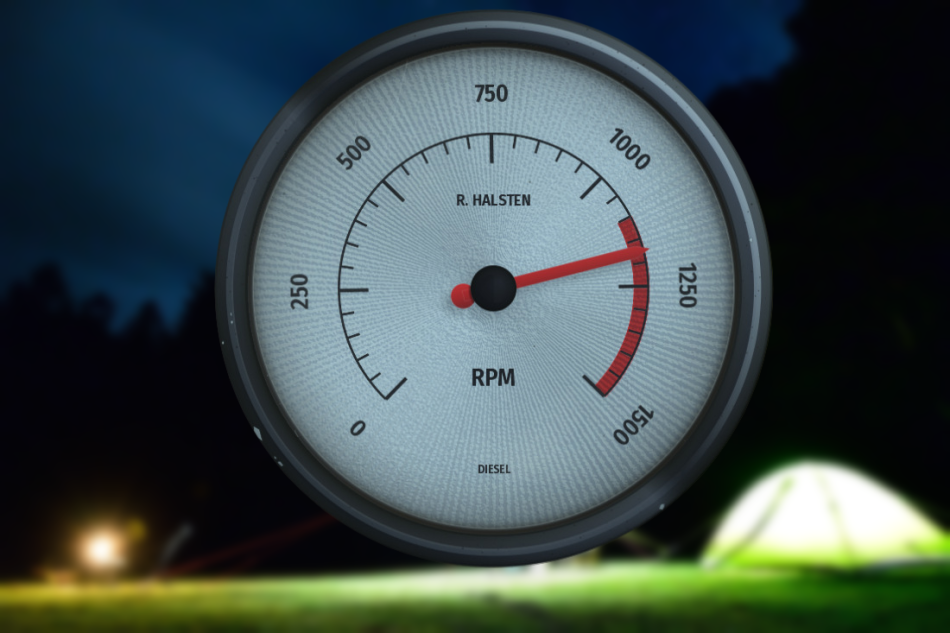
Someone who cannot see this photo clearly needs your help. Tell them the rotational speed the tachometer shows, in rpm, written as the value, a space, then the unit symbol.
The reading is 1175 rpm
